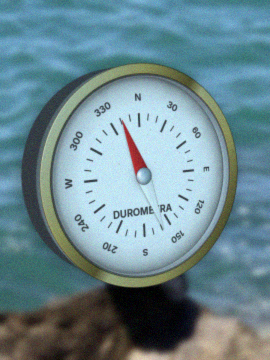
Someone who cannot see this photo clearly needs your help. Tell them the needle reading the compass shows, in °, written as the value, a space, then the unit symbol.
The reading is 340 °
